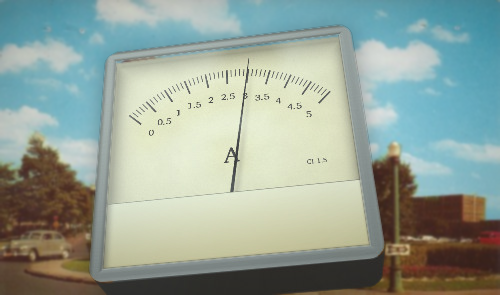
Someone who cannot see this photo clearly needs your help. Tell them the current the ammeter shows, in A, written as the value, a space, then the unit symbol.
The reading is 3 A
